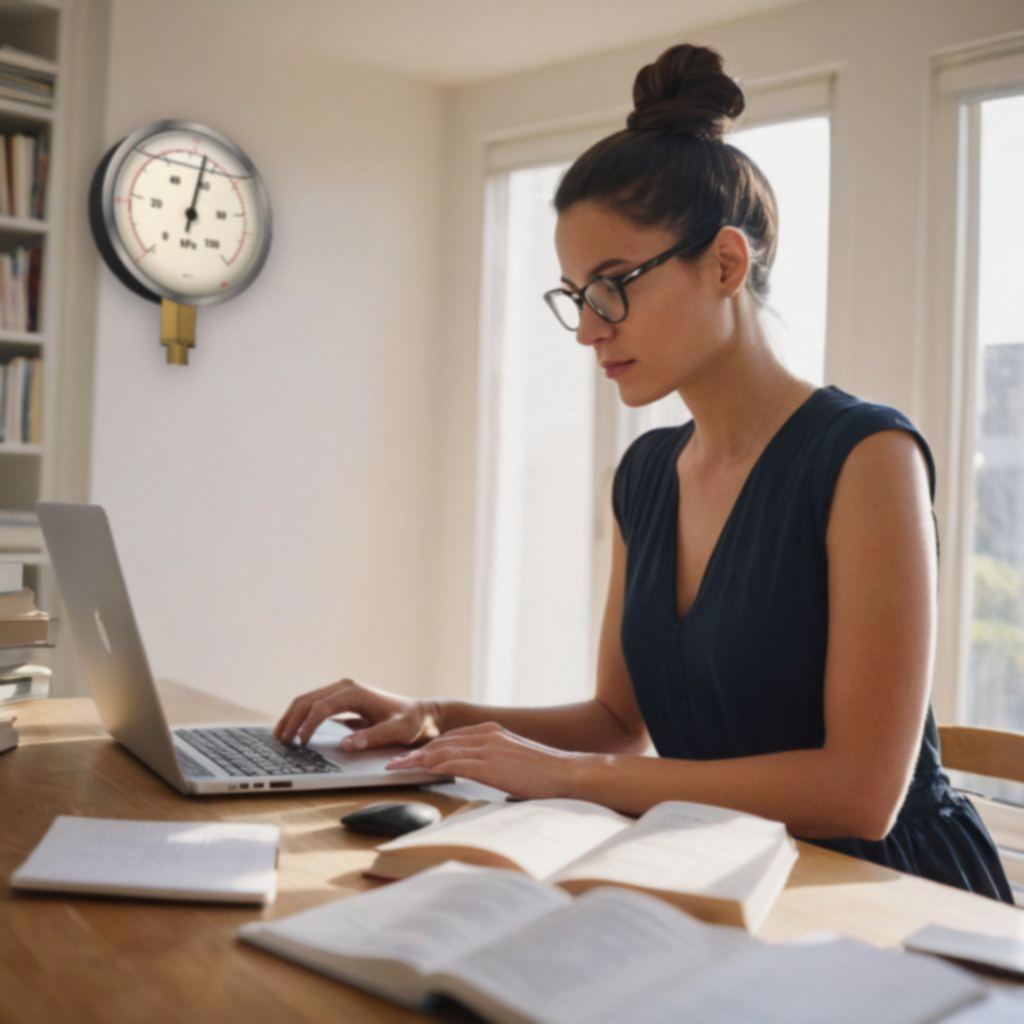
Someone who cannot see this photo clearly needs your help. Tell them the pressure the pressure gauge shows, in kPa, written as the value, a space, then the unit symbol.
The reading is 55 kPa
